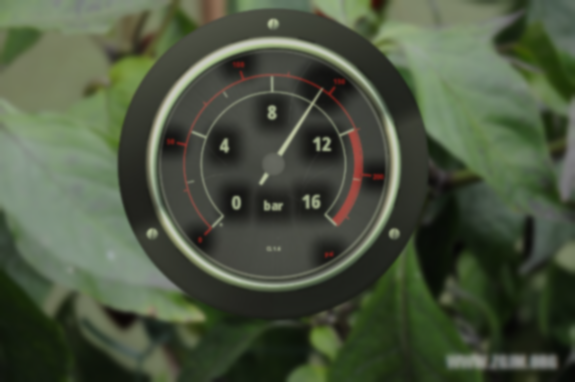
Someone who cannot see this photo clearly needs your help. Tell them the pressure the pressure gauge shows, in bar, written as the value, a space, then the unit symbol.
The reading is 10 bar
